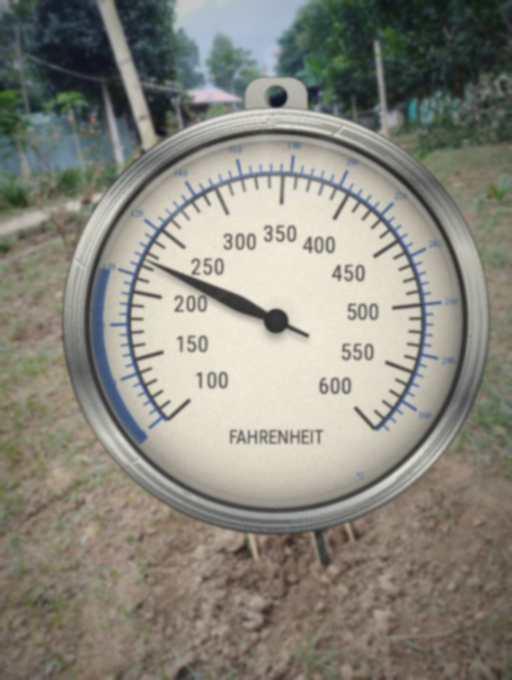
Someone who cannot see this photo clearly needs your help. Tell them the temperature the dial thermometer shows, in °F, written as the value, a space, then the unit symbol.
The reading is 225 °F
